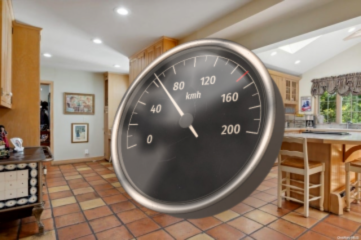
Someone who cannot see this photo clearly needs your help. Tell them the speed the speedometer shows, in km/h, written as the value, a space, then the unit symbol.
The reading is 65 km/h
